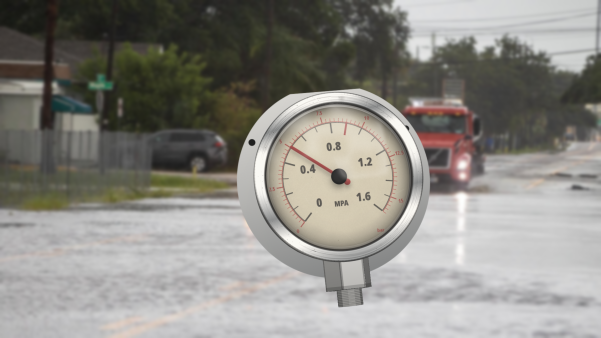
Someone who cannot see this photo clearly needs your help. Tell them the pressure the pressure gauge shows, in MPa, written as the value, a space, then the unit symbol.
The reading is 0.5 MPa
